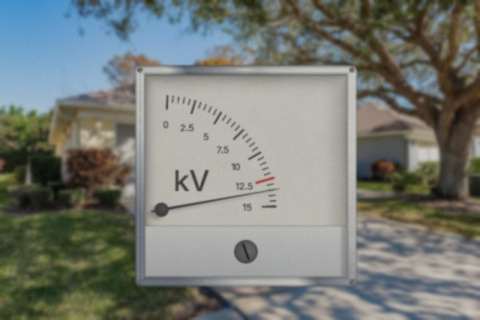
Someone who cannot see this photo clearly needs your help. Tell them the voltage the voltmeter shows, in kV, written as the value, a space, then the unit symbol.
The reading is 13.5 kV
